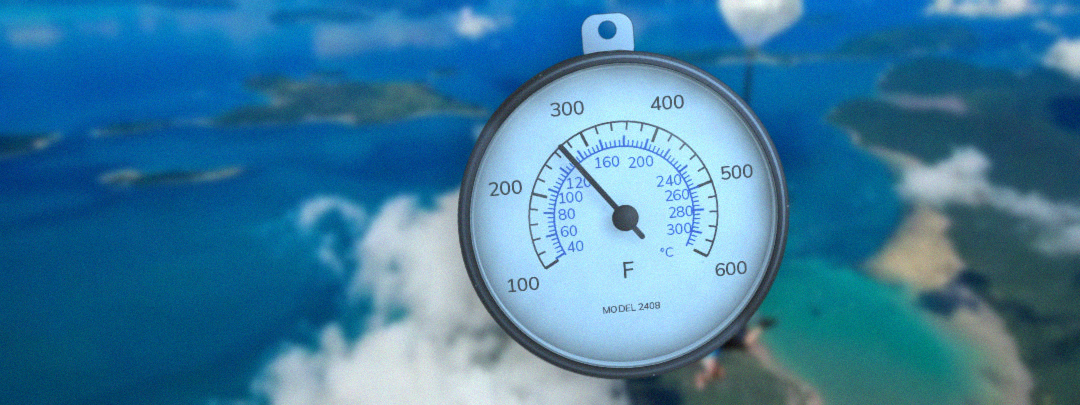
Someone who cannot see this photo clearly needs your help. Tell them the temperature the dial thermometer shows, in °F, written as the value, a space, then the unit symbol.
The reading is 270 °F
